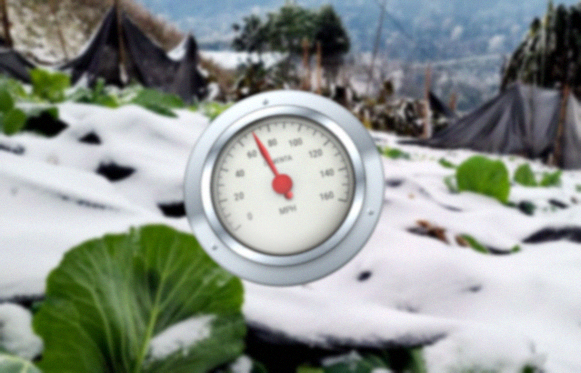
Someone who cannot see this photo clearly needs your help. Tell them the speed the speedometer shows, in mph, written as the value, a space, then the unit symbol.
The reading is 70 mph
